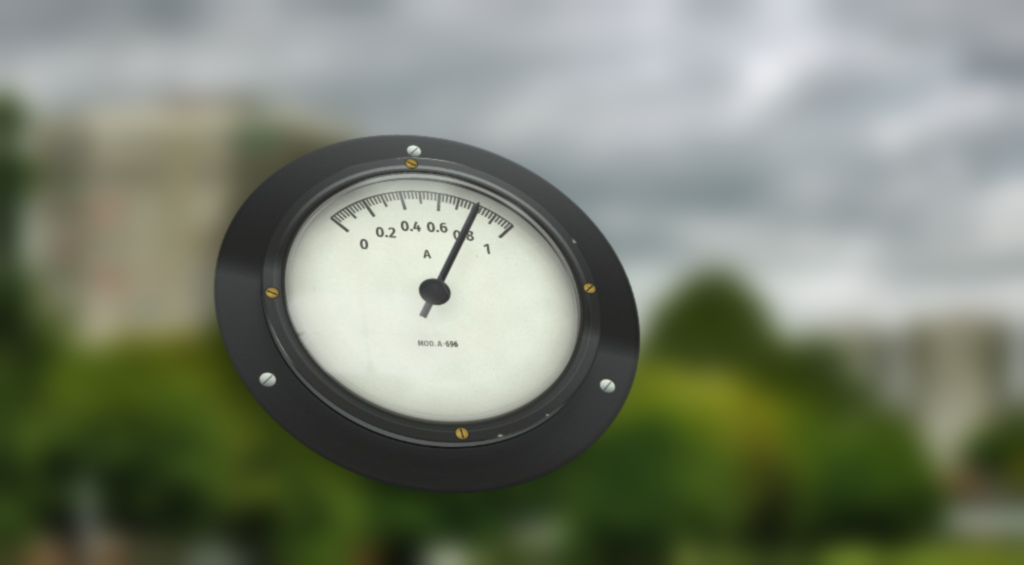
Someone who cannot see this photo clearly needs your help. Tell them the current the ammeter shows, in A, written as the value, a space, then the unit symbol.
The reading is 0.8 A
